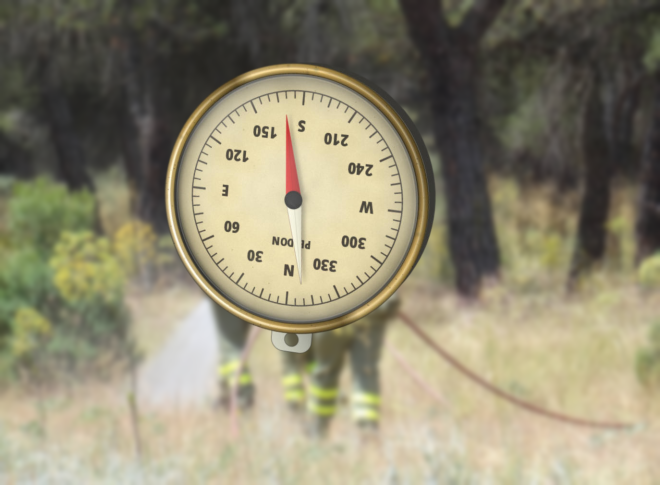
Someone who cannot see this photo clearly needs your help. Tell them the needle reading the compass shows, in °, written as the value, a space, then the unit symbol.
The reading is 170 °
